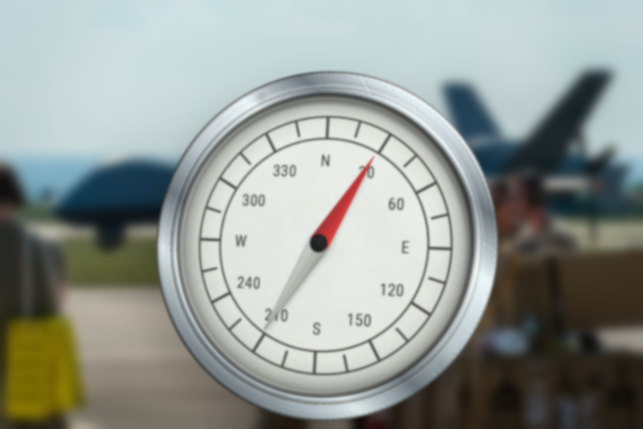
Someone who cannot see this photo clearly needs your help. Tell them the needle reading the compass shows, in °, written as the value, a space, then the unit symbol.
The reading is 30 °
